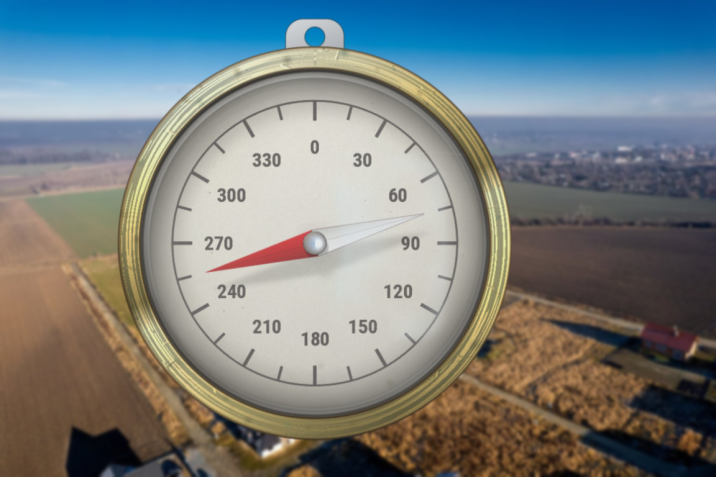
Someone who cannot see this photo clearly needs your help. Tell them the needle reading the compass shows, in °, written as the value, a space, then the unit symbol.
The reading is 255 °
